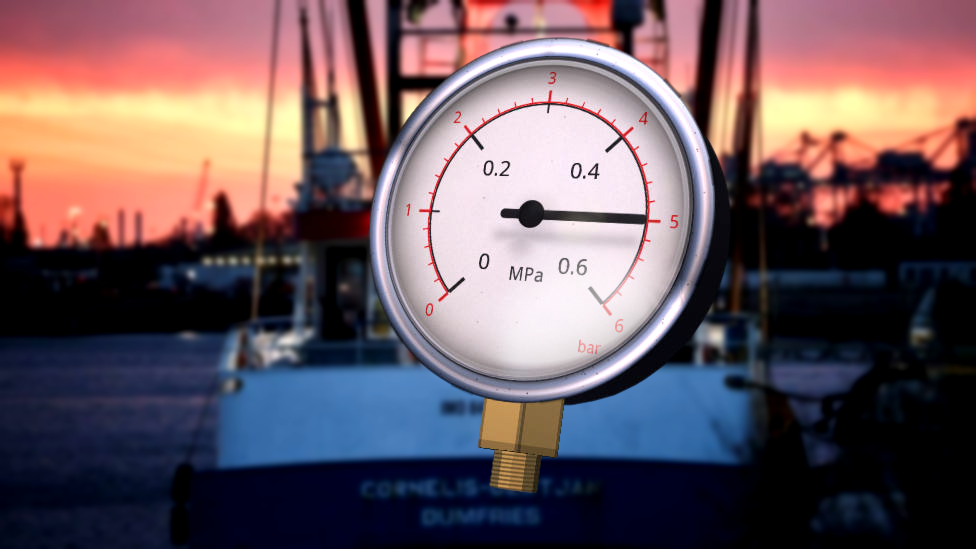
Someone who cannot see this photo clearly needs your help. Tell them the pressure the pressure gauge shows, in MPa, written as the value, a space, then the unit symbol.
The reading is 0.5 MPa
